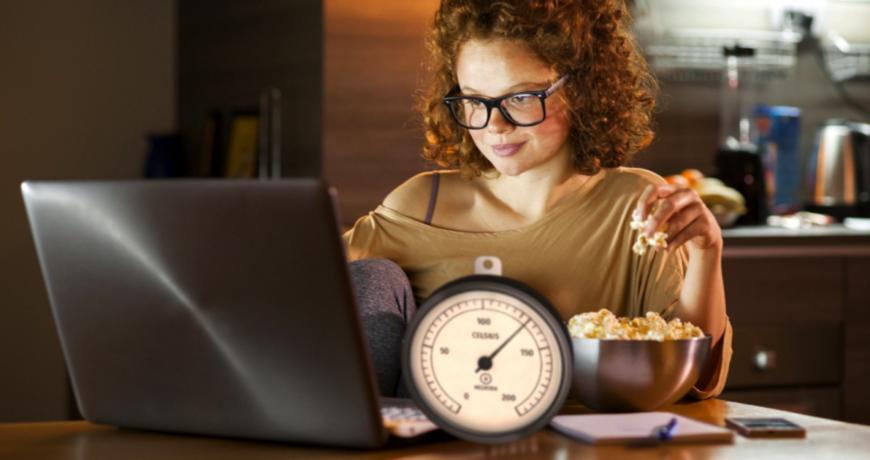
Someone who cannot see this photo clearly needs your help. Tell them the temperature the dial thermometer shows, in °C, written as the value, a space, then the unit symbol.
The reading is 130 °C
